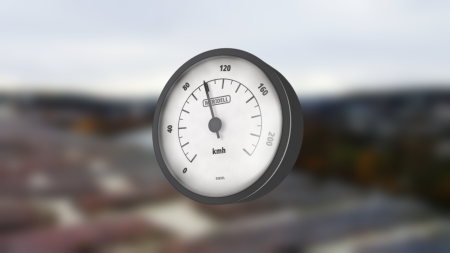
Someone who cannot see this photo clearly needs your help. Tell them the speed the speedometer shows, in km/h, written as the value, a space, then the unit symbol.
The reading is 100 km/h
